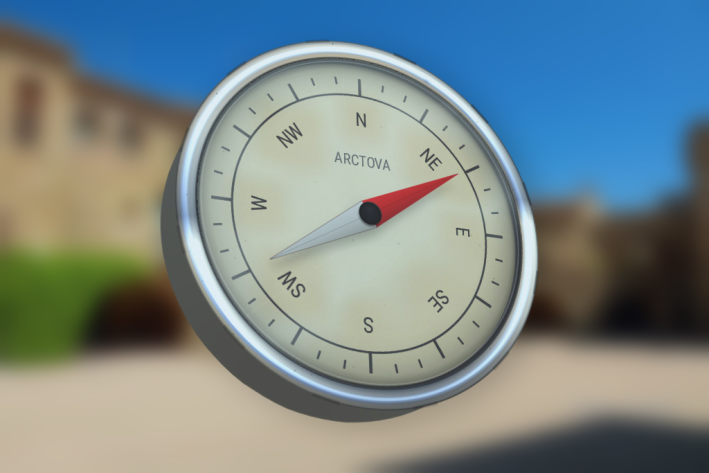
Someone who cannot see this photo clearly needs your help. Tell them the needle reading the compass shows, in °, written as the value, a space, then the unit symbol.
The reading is 60 °
